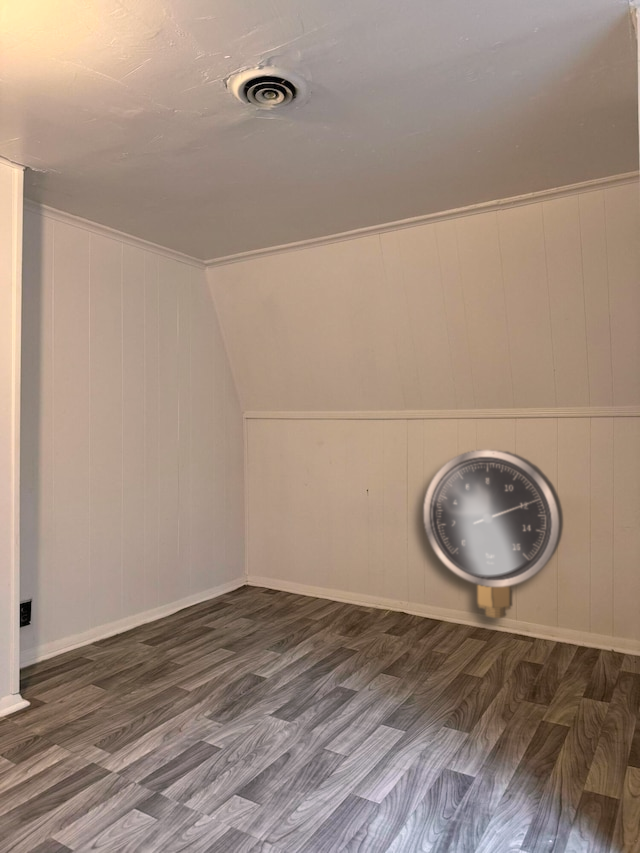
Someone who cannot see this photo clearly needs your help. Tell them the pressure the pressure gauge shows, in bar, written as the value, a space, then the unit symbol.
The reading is 12 bar
